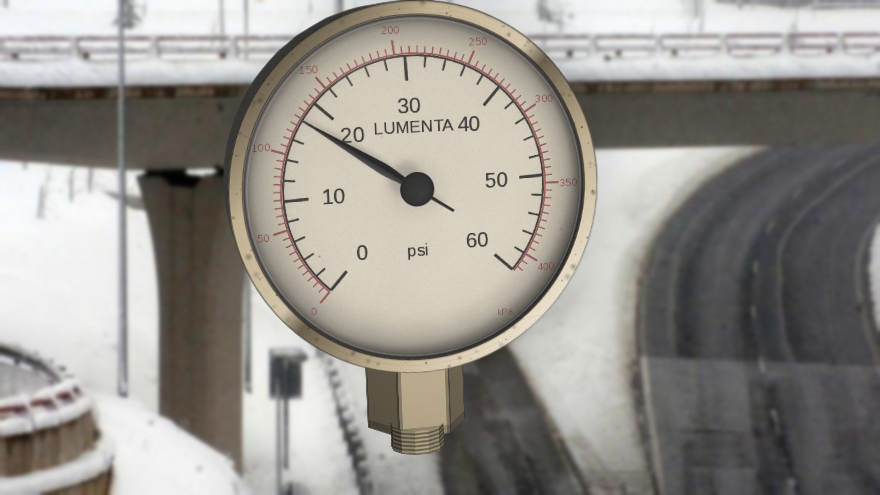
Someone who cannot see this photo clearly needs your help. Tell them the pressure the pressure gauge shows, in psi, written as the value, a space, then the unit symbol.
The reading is 18 psi
